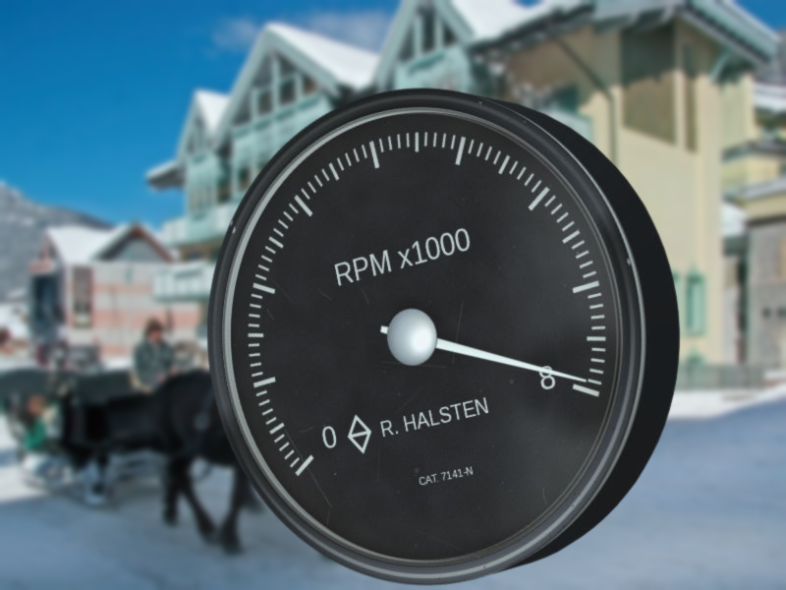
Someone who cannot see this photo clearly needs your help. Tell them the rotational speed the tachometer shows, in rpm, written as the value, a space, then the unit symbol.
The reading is 7900 rpm
